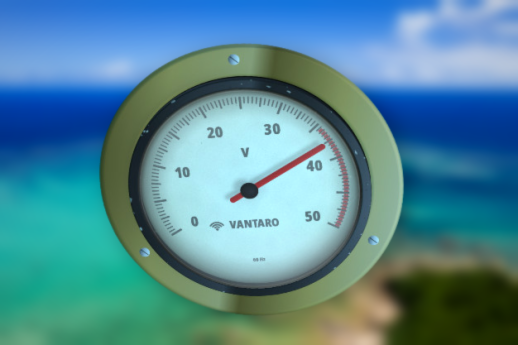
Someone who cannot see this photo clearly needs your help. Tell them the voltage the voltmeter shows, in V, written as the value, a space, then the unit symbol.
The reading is 37.5 V
